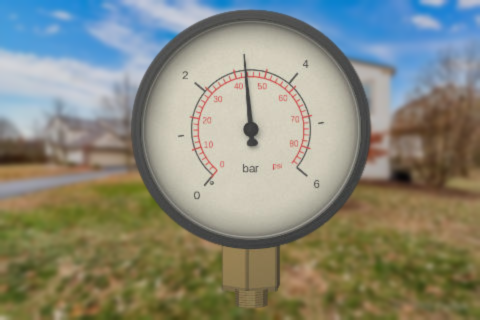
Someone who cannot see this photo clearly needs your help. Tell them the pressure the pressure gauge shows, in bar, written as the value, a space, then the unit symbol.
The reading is 3 bar
